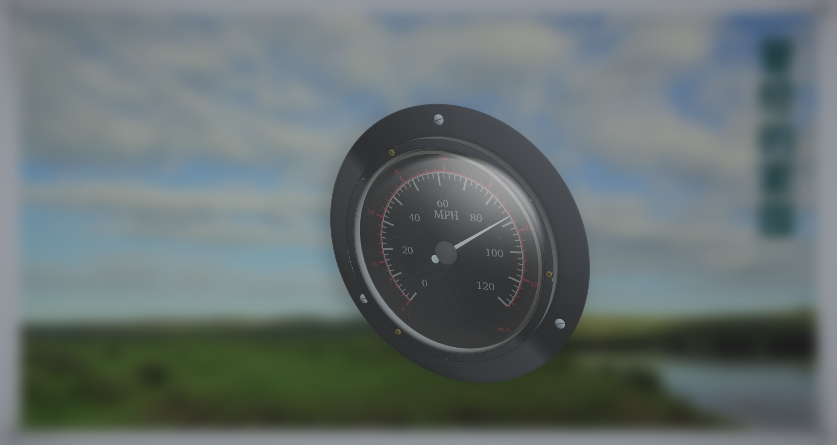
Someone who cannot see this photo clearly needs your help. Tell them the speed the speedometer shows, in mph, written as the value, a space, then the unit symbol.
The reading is 88 mph
